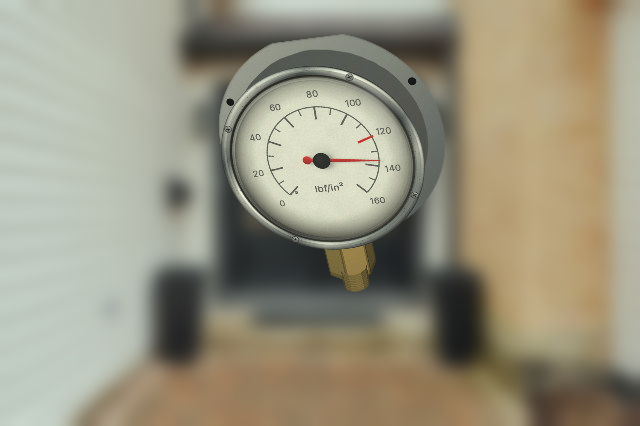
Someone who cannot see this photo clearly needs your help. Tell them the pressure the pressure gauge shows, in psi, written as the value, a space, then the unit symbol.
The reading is 135 psi
